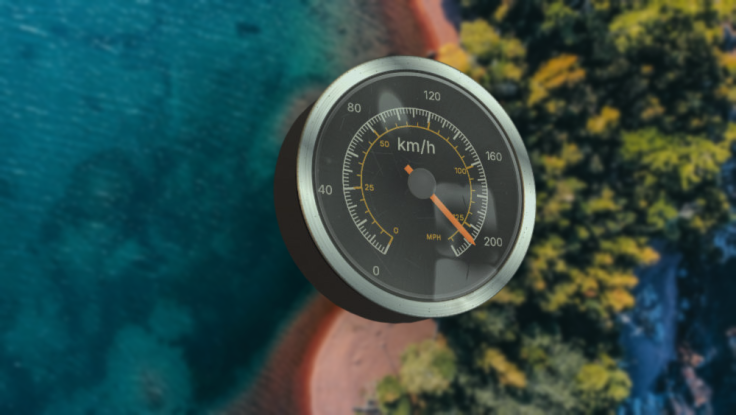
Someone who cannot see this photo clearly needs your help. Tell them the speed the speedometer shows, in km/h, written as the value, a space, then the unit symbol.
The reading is 210 km/h
